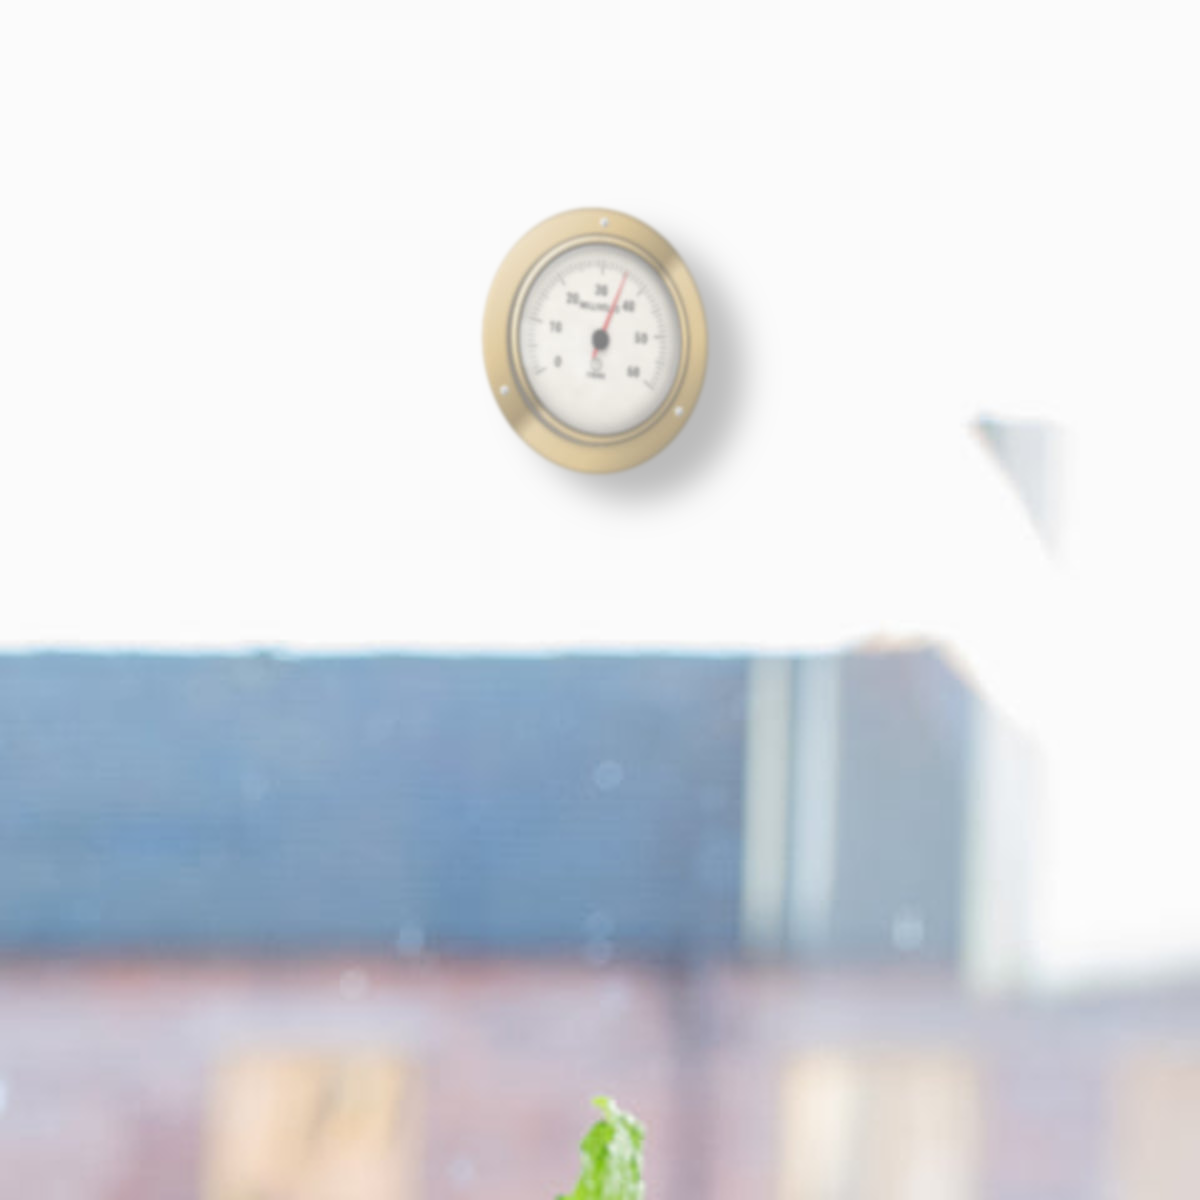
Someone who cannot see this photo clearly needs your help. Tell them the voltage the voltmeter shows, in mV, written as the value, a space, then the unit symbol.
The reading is 35 mV
